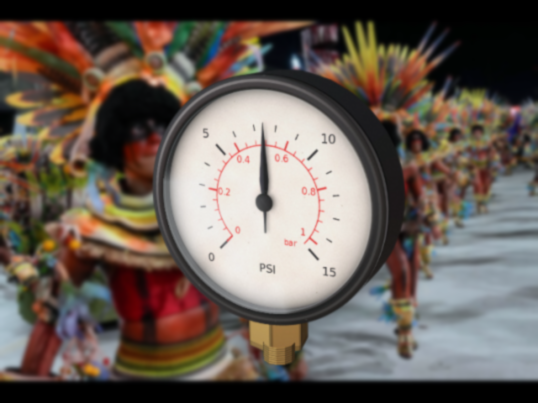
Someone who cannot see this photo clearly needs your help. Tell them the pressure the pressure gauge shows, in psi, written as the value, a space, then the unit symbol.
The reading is 7.5 psi
